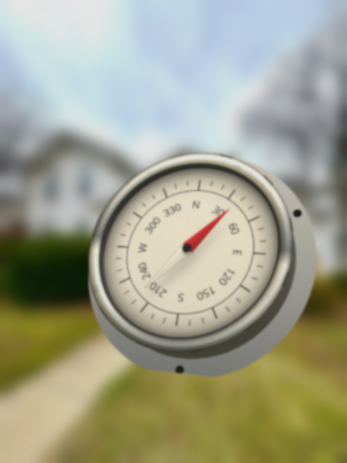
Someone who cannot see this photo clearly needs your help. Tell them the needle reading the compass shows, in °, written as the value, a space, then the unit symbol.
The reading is 40 °
